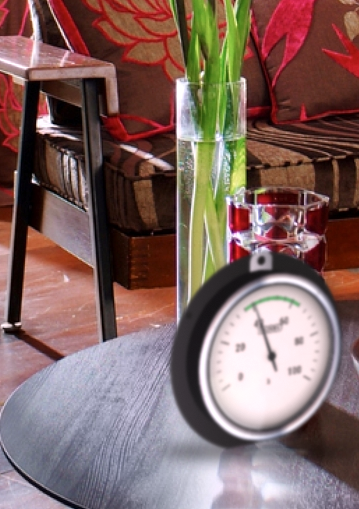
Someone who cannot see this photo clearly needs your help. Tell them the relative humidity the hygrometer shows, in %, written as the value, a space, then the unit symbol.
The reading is 40 %
